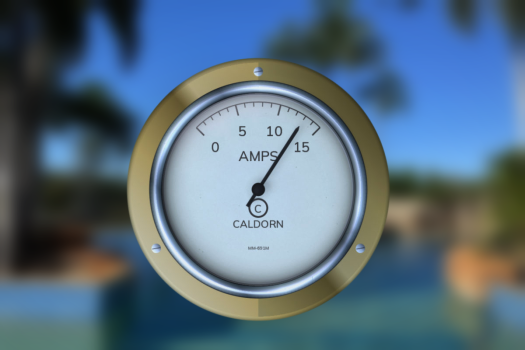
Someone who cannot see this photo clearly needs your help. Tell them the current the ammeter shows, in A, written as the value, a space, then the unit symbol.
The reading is 13 A
